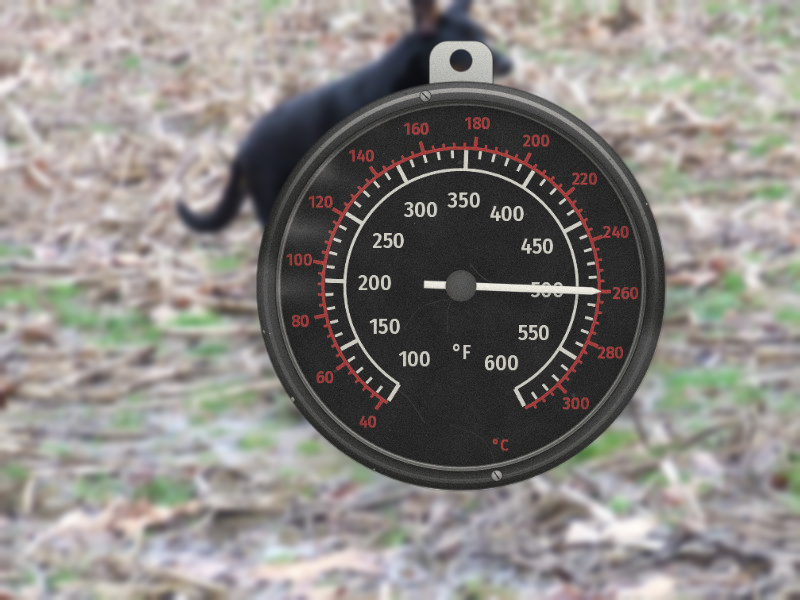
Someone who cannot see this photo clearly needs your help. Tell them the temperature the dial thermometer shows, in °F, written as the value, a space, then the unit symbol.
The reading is 500 °F
